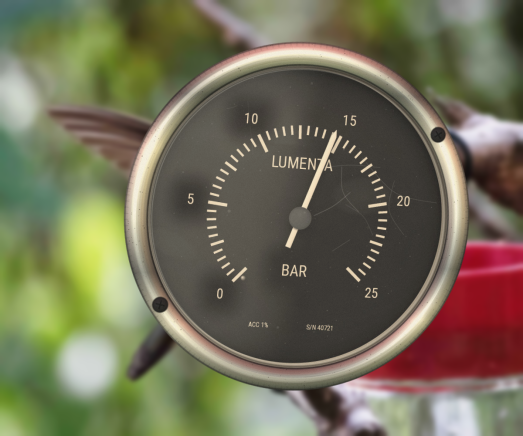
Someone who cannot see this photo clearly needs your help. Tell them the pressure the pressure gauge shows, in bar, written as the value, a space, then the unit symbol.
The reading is 14.5 bar
